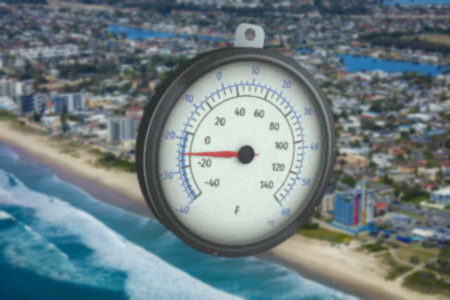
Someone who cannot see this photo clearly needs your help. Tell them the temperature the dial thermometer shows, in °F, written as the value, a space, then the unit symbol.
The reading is -12 °F
